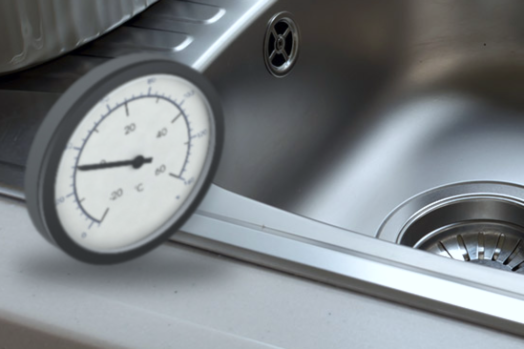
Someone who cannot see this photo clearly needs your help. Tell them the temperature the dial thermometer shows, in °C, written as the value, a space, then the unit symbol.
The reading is 0 °C
